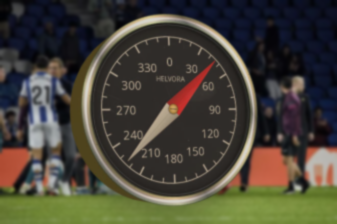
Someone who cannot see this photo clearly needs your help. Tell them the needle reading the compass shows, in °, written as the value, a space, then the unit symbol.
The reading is 45 °
